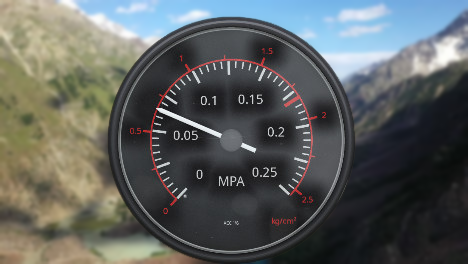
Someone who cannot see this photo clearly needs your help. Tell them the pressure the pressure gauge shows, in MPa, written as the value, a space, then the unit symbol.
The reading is 0.065 MPa
